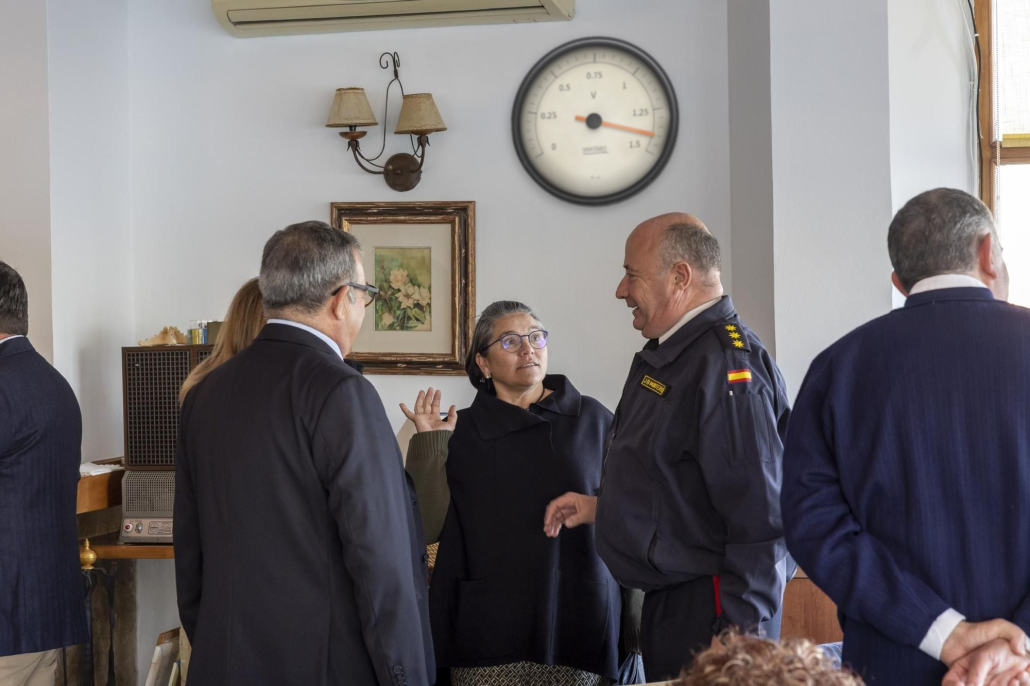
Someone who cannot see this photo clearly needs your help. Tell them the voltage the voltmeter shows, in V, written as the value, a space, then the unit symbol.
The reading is 1.4 V
